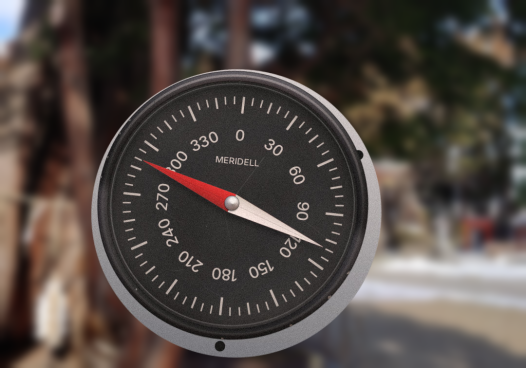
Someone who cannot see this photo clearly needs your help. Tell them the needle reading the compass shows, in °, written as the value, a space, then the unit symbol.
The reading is 290 °
